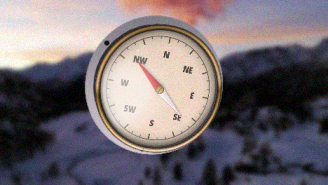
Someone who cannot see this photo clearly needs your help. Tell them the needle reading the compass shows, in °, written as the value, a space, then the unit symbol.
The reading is 310 °
